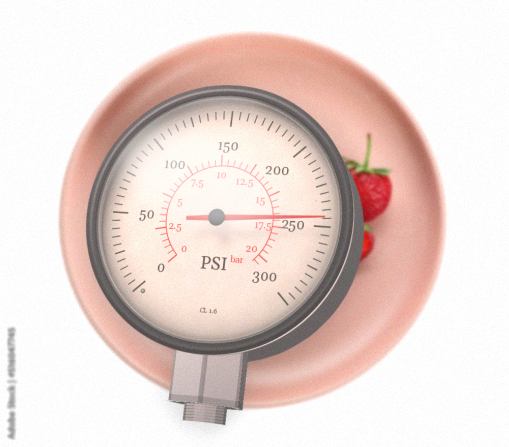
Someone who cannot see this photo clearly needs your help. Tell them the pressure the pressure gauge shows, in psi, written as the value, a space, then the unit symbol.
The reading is 245 psi
